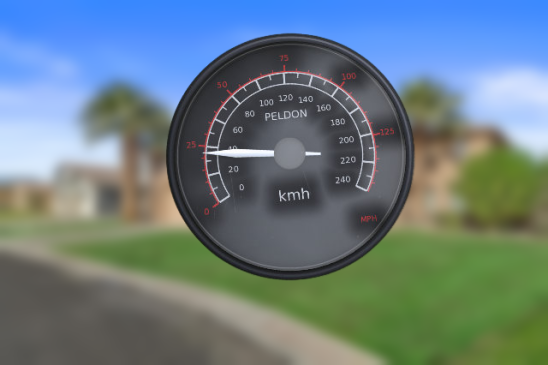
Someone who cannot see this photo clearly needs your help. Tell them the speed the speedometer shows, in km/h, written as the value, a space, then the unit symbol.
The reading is 35 km/h
